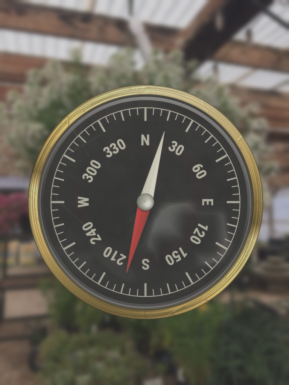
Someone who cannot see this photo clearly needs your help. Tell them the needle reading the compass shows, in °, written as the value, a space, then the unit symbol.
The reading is 195 °
